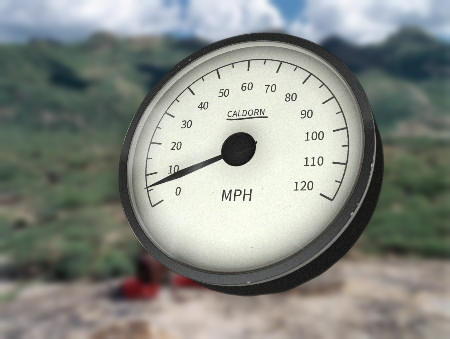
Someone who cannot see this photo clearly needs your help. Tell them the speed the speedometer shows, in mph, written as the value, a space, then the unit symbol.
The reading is 5 mph
